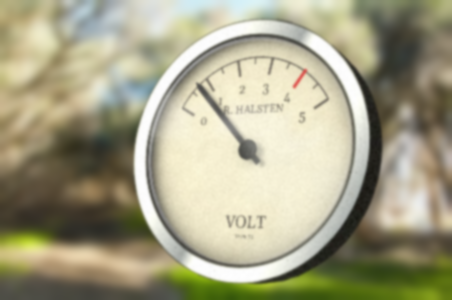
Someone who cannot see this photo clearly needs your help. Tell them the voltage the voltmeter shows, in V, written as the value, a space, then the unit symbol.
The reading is 0.75 V
